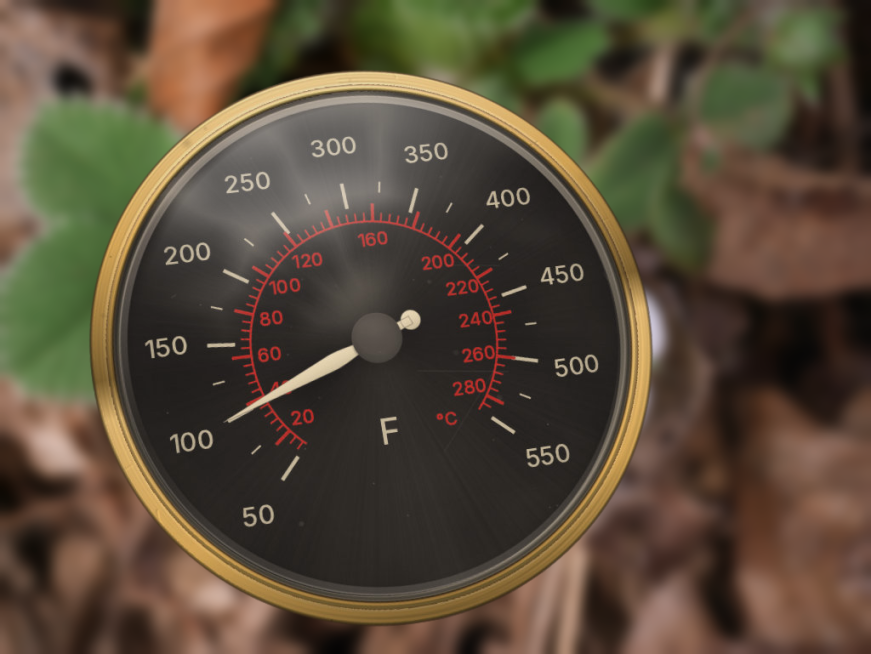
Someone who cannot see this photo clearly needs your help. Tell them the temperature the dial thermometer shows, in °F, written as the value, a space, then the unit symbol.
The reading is 100 °F
